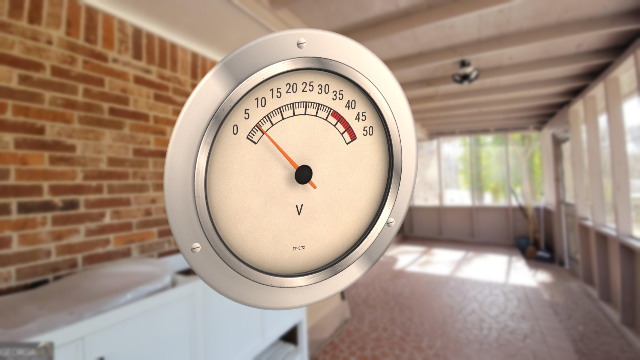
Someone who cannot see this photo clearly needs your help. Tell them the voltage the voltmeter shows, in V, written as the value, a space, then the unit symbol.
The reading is 5 V
